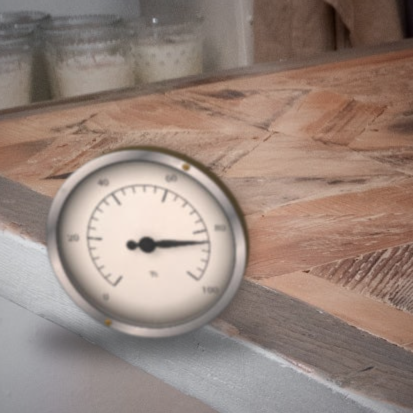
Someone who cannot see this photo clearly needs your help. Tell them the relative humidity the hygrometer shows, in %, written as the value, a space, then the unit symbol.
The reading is 84 %
